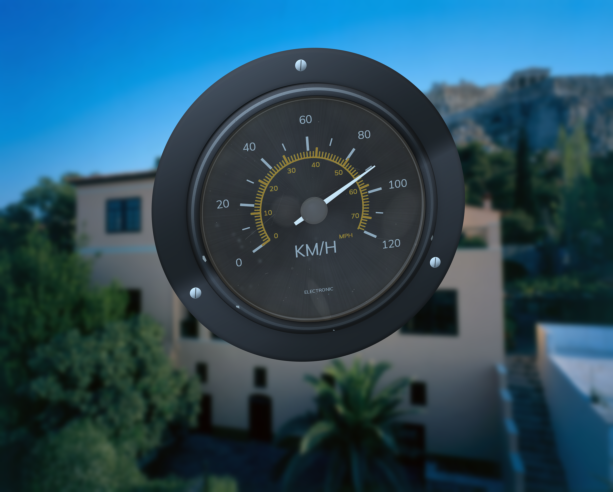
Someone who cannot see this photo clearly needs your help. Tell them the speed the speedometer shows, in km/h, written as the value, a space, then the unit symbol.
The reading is 90 km/h
